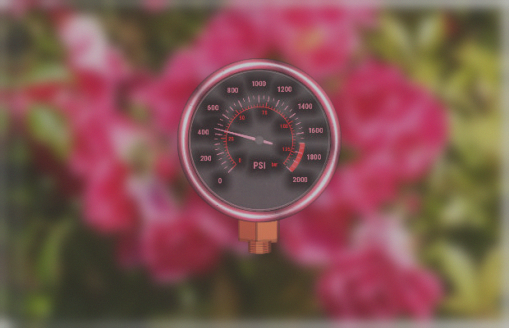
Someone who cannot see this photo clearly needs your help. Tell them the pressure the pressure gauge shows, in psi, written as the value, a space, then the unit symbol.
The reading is 450 psi
